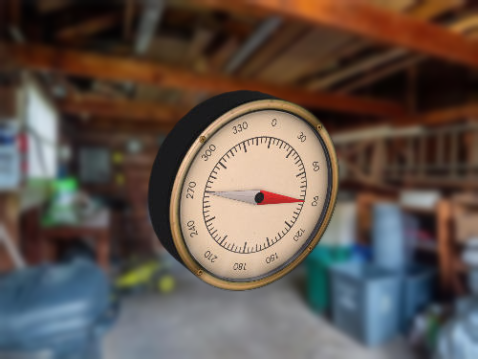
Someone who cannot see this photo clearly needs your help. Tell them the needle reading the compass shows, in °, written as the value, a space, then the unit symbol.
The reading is 90 °
